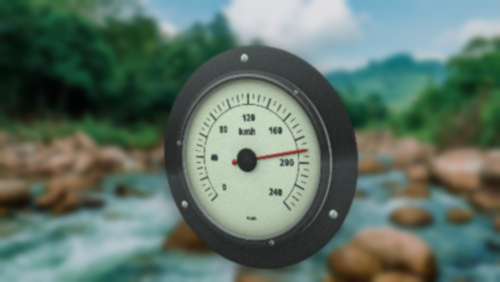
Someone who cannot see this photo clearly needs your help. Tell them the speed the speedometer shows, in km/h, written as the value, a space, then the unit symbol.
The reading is 190 km/h
